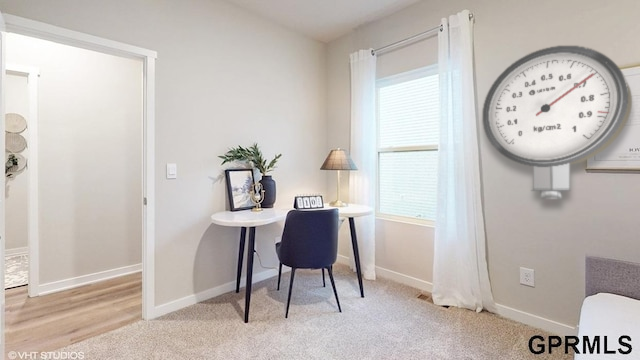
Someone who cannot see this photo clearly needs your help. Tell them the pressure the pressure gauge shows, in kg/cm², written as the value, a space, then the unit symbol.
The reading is 0.7 kg/cm²
